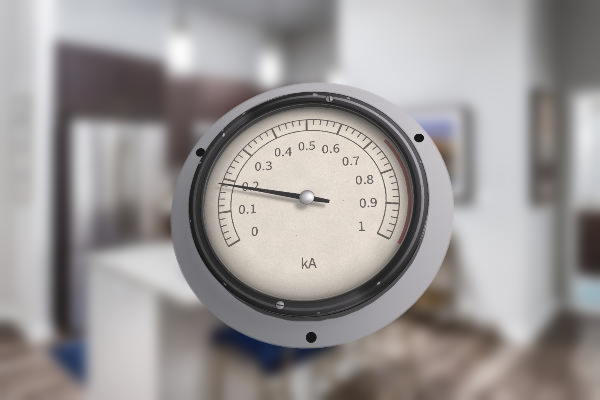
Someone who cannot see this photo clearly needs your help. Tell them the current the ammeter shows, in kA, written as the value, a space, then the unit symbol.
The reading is 0.18 kA
